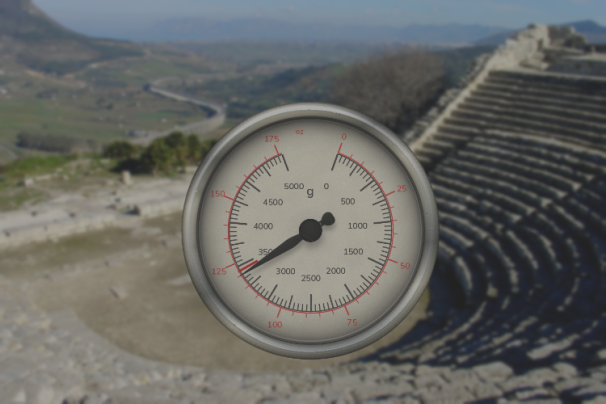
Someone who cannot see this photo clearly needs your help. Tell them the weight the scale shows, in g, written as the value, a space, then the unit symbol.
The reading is 3400 g
